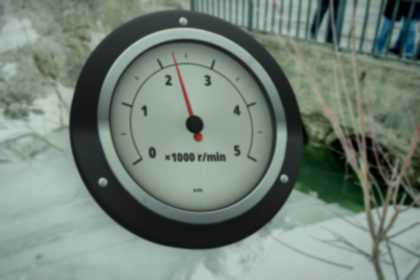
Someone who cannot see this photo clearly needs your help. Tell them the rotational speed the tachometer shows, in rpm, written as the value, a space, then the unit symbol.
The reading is 2250 rpm
